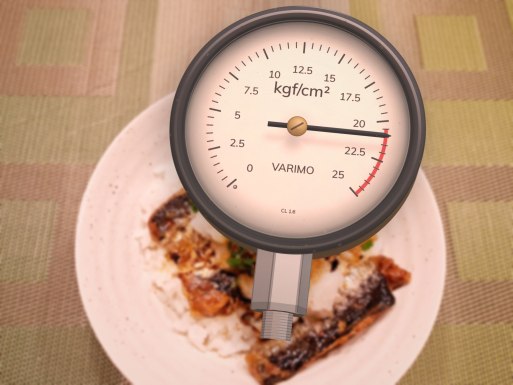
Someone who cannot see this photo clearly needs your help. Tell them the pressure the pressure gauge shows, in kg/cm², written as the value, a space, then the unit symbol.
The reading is 21 kg/cm²
